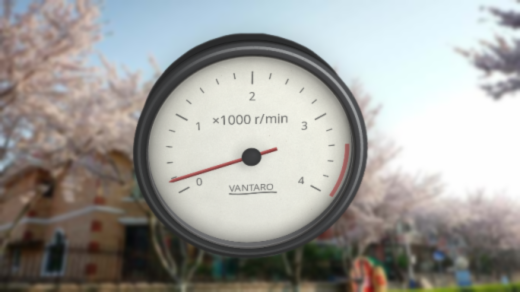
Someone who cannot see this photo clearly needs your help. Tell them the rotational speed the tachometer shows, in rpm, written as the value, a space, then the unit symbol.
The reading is 200 rpm
